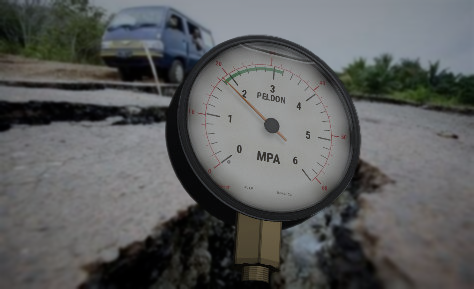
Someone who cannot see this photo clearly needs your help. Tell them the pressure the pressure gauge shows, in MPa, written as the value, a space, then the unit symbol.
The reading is 1.8 MPa
